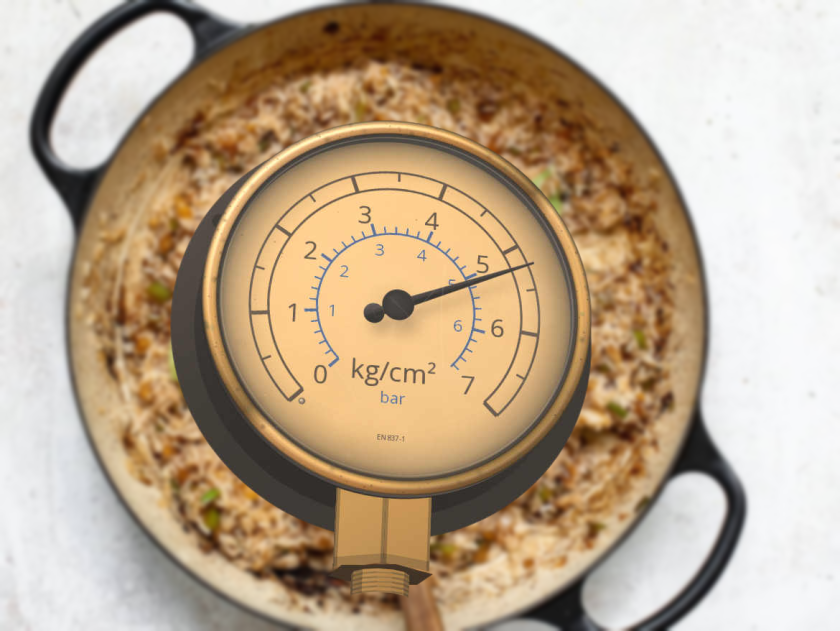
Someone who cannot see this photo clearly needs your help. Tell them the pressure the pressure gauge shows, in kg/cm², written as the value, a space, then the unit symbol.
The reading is 5.25 kg/cm²
